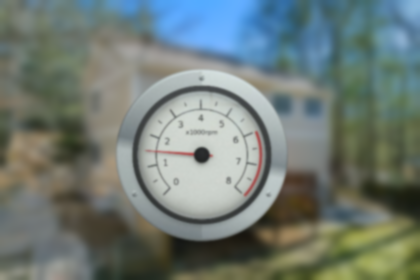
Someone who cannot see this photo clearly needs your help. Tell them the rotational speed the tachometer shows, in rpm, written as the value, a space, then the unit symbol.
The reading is 1500 rpm
